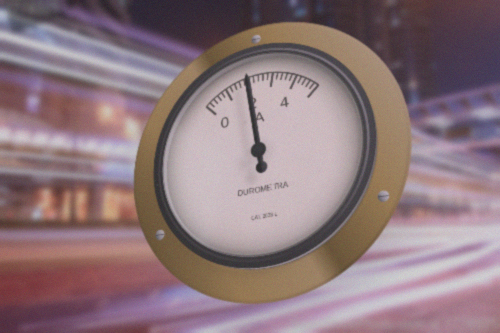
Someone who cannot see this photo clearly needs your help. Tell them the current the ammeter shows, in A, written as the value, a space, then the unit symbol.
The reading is 2 A
